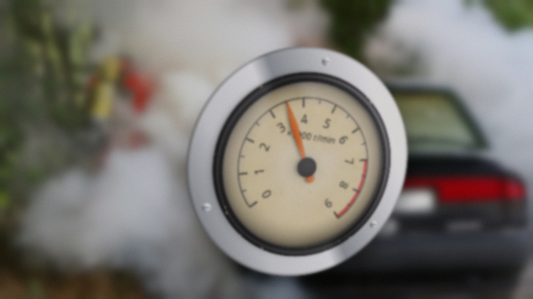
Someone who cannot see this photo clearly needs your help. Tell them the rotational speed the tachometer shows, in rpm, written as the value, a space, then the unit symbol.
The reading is 3500 rpm
